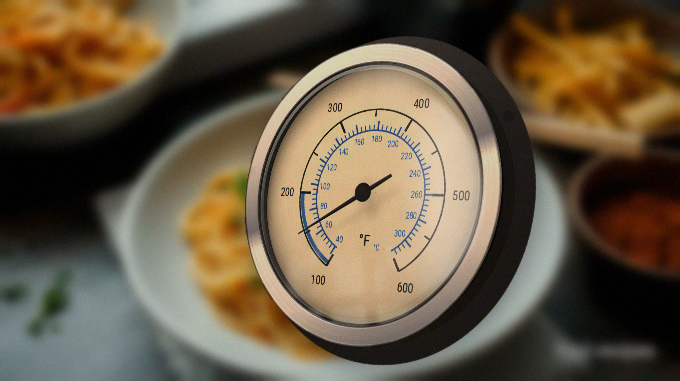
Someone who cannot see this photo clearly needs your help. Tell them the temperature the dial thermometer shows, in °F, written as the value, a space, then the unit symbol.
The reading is 150 °F
